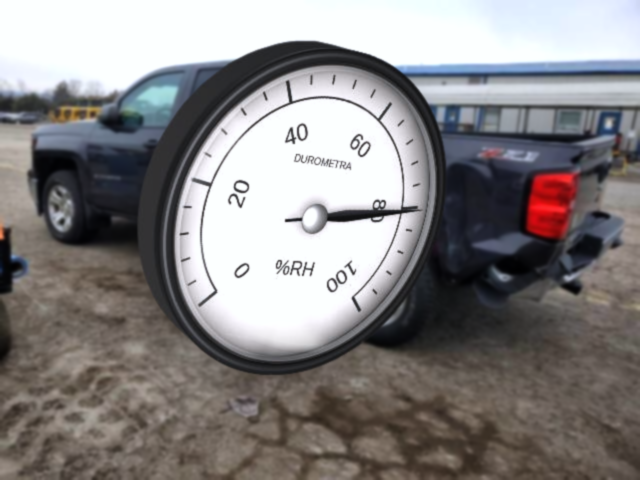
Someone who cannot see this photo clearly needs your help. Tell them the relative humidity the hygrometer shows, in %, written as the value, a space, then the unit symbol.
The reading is 80 %
